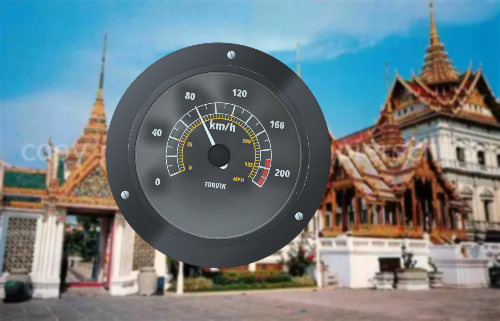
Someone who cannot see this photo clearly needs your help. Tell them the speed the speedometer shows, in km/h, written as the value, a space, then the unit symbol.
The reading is 80 km/h
